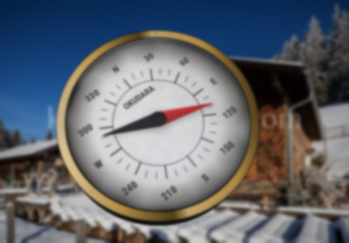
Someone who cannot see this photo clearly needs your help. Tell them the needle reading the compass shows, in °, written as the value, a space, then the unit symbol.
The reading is 110 °
